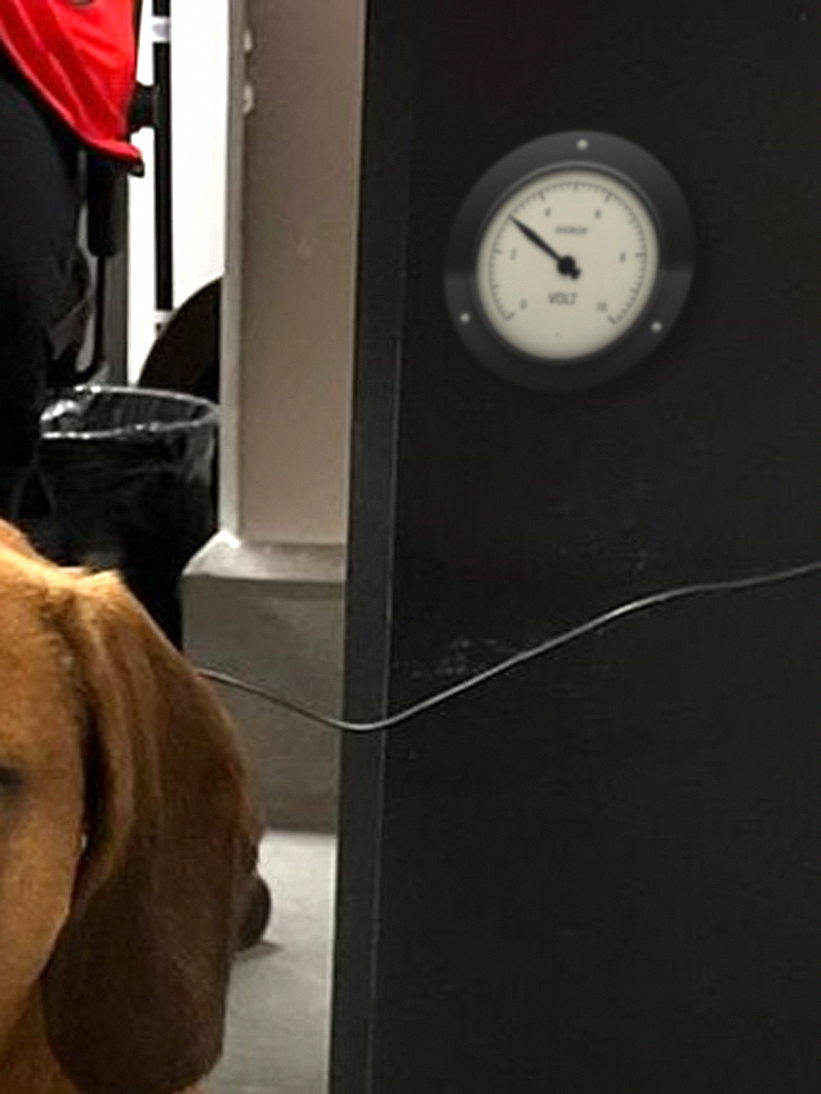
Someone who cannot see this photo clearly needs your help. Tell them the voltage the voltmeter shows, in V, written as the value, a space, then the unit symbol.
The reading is 3 V
